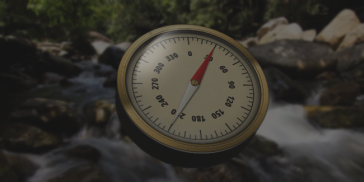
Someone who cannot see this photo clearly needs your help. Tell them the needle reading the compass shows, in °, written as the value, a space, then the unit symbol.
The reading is 30 °
